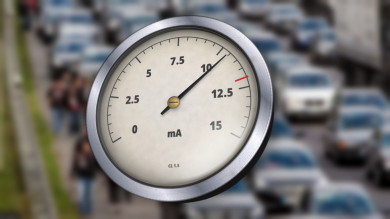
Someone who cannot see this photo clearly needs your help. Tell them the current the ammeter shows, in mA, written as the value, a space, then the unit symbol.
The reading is 10.5 mA
